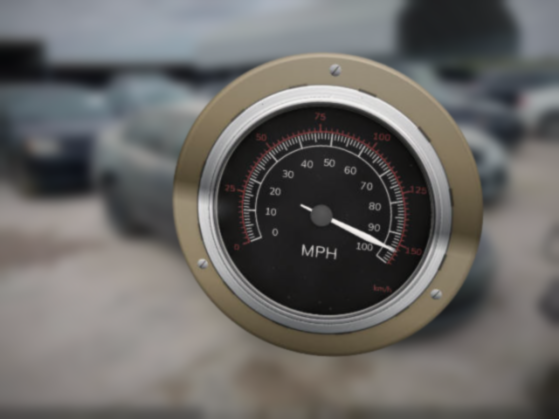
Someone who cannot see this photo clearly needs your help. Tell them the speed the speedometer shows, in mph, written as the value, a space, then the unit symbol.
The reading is 95 mph
